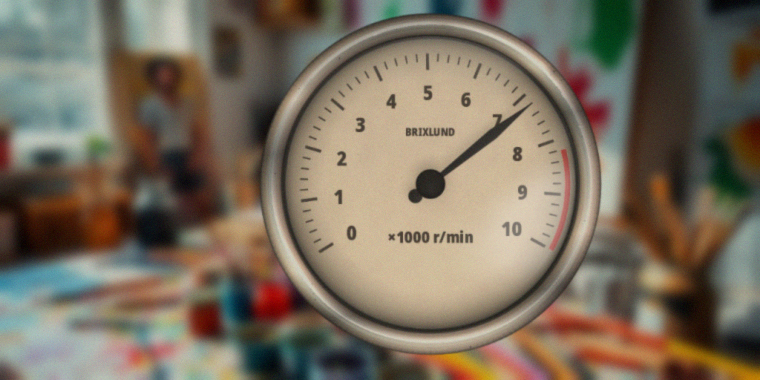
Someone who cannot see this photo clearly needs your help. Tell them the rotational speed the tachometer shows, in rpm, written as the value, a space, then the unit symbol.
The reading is 7200 rpm
